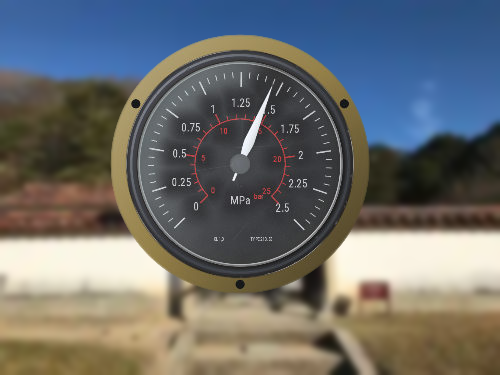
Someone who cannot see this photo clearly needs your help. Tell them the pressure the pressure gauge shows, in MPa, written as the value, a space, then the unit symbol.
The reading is 1.45 MPa
